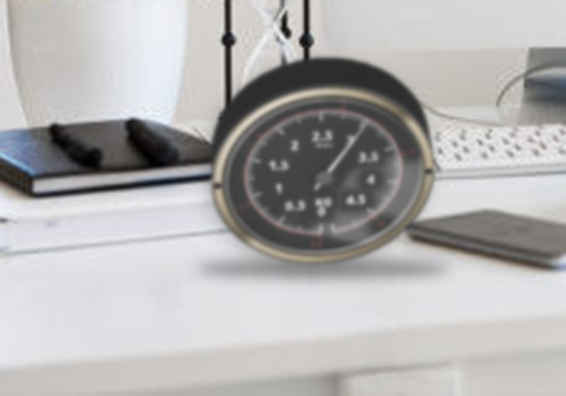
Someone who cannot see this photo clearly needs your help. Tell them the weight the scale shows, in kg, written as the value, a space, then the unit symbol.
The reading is 3 kg
